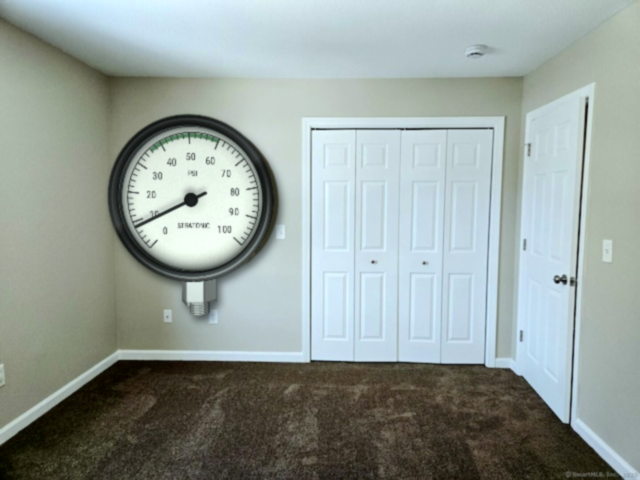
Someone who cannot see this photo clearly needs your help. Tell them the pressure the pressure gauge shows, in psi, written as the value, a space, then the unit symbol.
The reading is 8 psi
